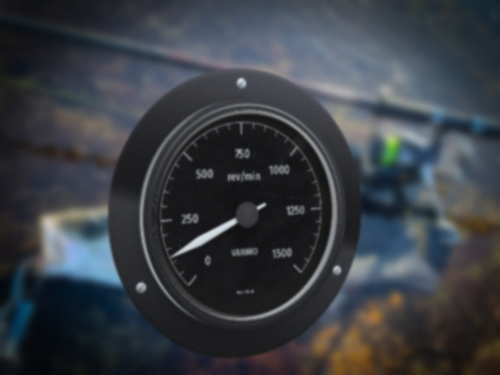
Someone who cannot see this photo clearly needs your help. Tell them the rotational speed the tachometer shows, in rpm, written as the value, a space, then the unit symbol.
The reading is 125 rpm
